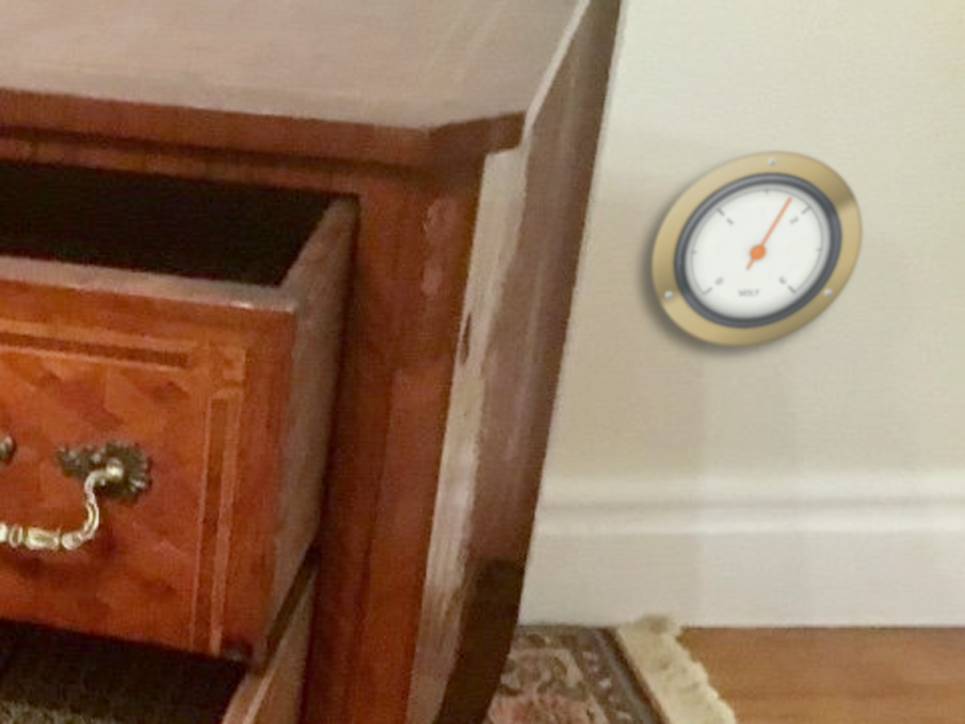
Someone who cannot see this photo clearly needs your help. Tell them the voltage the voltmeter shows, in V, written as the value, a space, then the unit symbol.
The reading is 1.75 V
